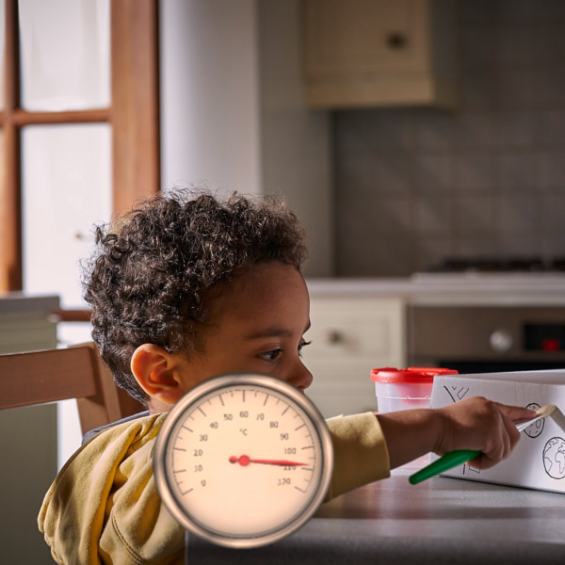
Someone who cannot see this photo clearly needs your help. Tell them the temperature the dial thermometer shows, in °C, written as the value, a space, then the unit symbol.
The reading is 107.5 °C
